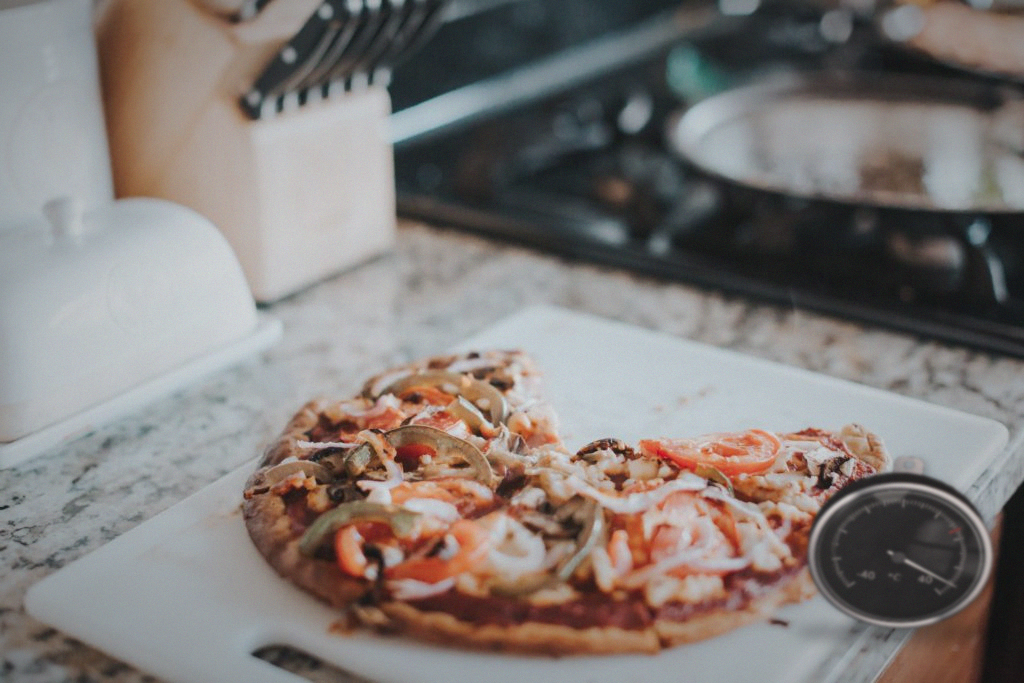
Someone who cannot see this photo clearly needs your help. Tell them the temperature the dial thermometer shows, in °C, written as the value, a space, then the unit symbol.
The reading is 35 °C
